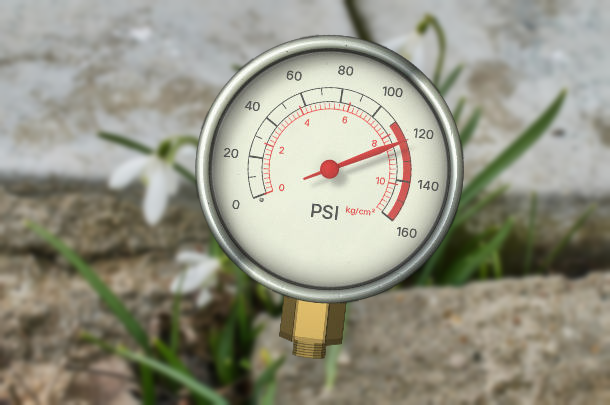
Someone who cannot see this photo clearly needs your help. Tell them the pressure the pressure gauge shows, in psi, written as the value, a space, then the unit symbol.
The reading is 120 psi
